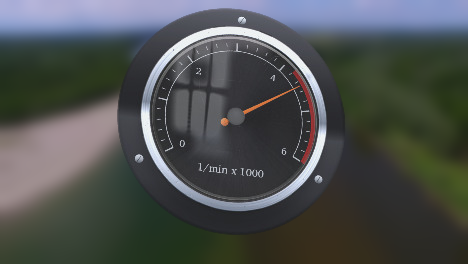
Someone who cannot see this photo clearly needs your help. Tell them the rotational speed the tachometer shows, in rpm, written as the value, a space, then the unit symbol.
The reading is 4500 rpm
